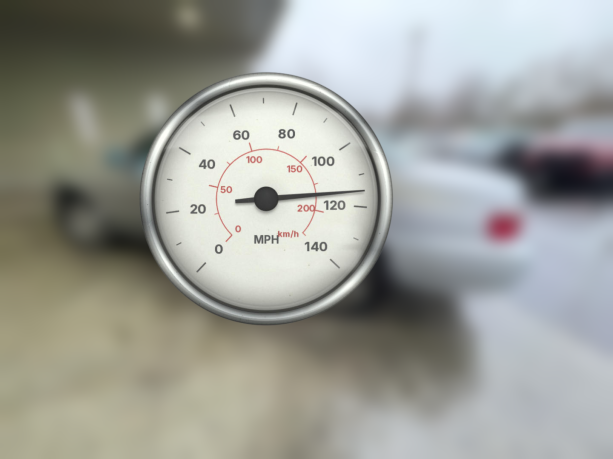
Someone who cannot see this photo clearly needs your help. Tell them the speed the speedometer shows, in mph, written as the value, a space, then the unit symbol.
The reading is 115 mph
